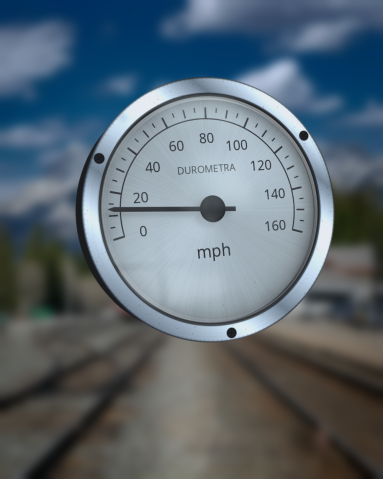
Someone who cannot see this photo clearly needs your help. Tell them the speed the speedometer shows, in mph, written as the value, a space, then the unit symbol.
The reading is 12.5 mph
